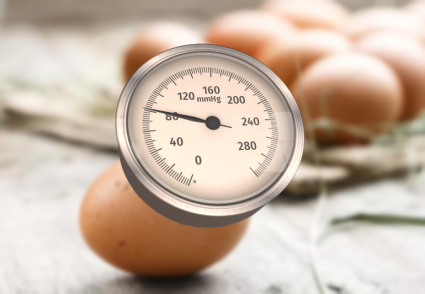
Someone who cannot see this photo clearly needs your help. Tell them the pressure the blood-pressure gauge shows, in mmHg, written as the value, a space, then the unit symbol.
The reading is 80 mmHg
